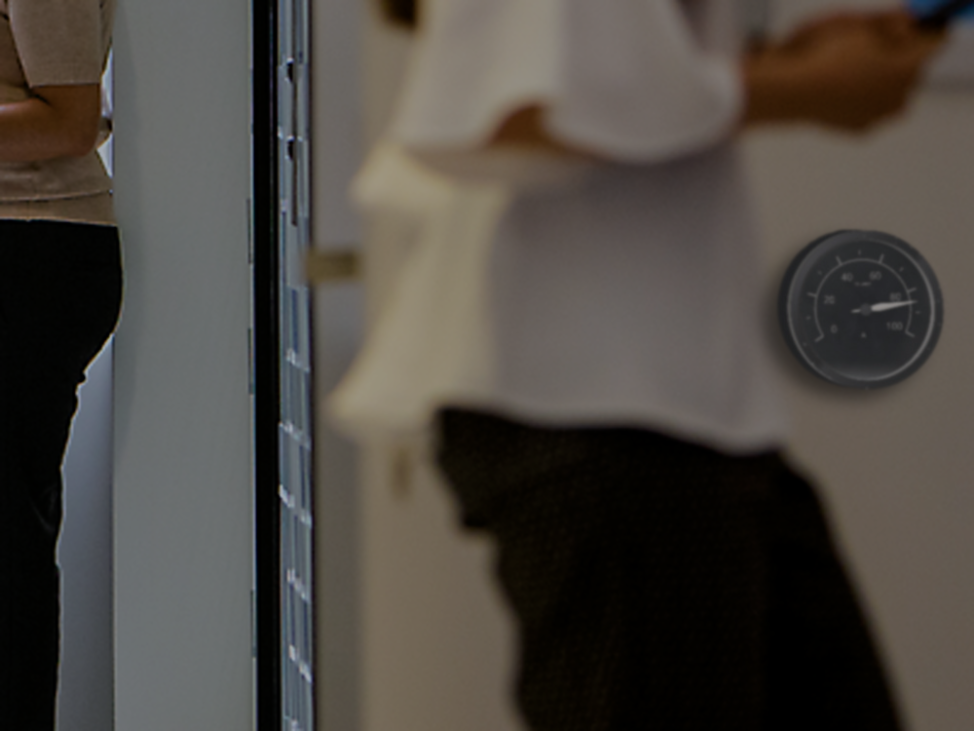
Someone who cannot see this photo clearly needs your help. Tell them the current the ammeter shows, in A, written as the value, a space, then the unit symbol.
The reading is 85 A
